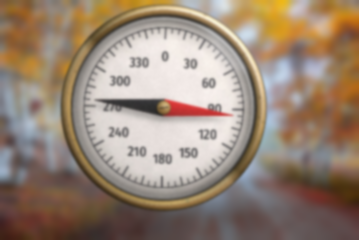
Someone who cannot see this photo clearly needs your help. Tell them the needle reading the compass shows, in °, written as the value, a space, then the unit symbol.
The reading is 95 °
